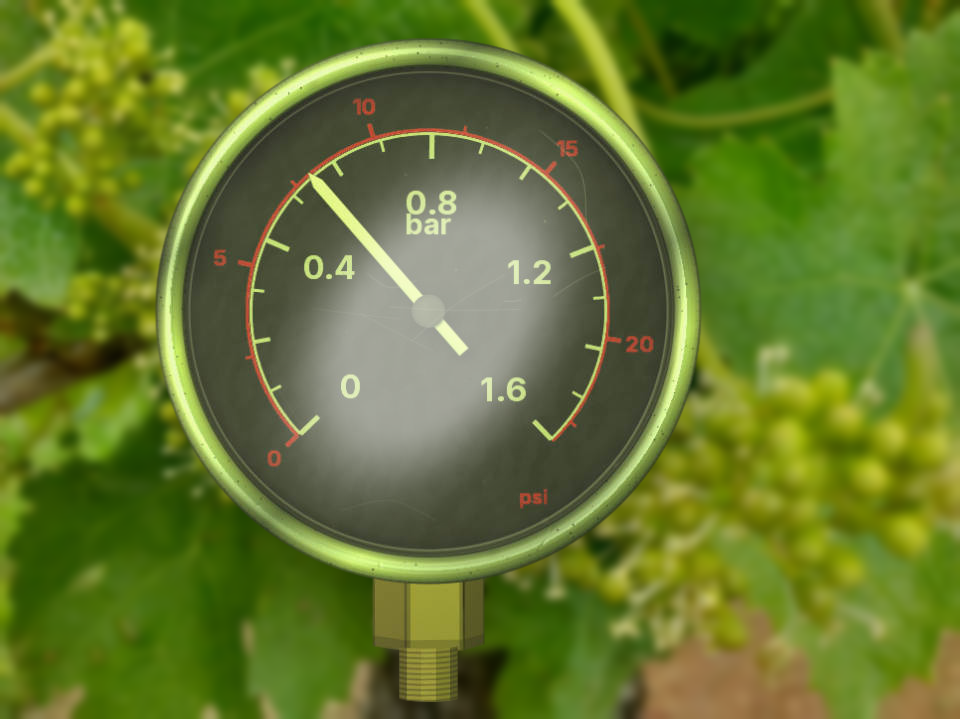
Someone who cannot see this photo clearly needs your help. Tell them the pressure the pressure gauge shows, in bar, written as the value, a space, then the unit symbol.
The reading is 0.55 bar
